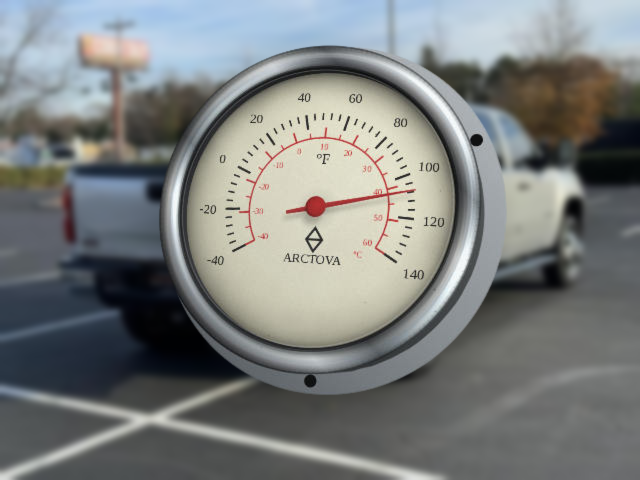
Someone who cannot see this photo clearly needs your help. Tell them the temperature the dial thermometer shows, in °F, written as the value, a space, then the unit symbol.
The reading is 108 °F
